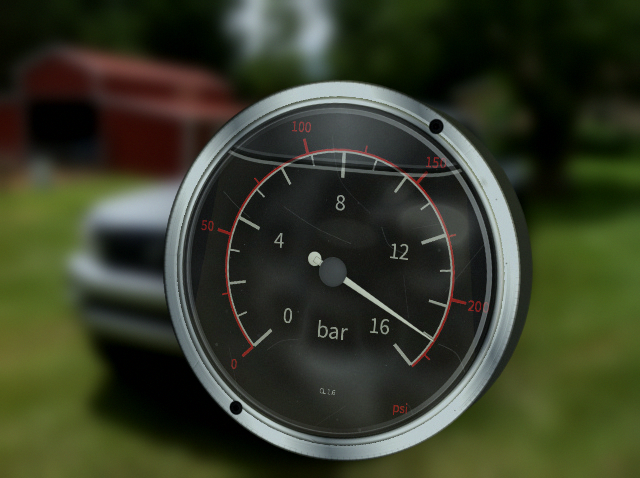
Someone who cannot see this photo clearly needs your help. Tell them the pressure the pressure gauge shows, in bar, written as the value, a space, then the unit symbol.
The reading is 15 bar
